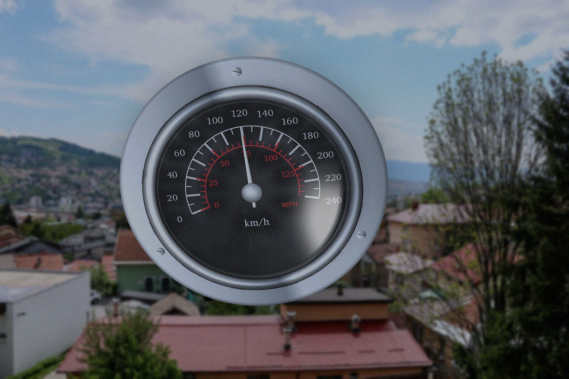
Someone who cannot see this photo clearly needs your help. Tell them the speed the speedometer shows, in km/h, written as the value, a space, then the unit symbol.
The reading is 120 km/h
